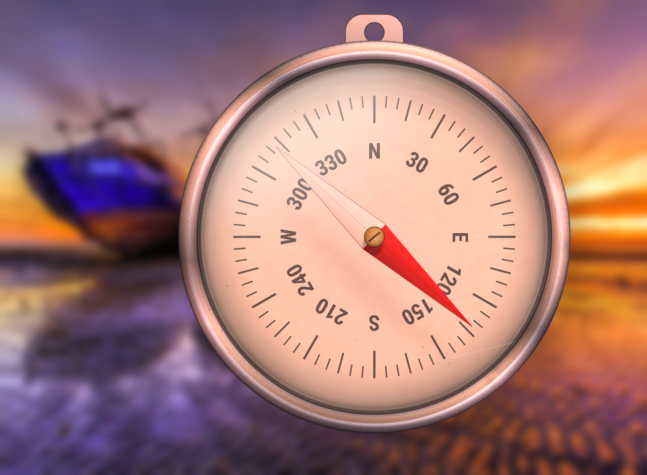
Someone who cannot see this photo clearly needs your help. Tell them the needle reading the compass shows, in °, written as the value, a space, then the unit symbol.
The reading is 132.5 °
